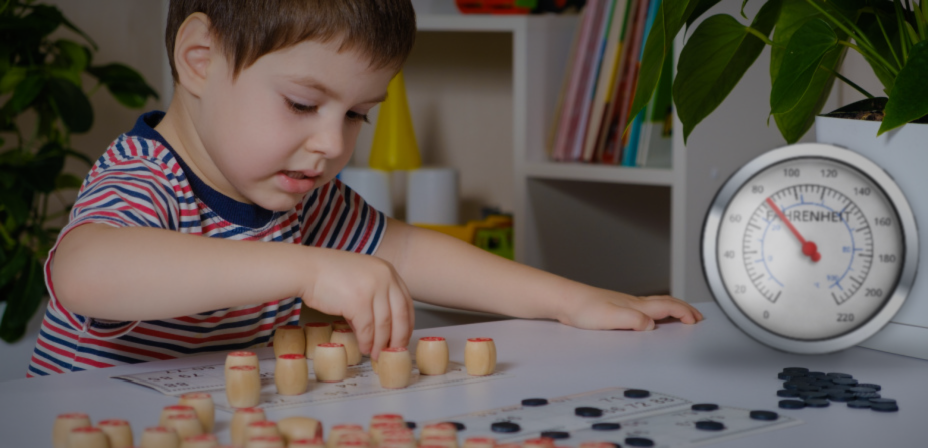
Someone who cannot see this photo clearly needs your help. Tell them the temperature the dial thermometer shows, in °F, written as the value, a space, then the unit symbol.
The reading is 80 °F
